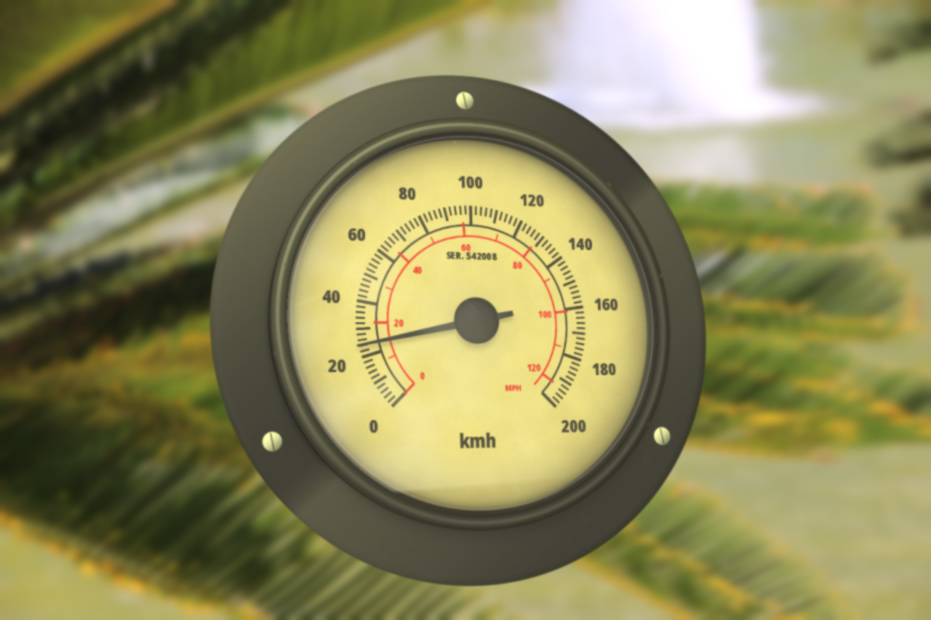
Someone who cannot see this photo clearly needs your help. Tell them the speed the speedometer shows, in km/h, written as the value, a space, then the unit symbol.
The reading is 24 km/h
